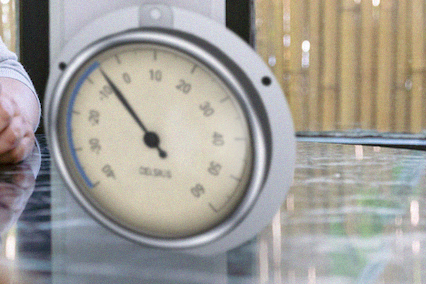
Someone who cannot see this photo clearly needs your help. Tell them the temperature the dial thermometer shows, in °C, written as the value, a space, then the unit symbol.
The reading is -5 °C
